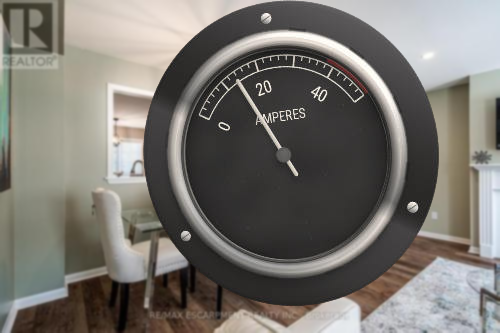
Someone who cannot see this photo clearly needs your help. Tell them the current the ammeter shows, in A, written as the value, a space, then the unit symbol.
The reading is 14 A
